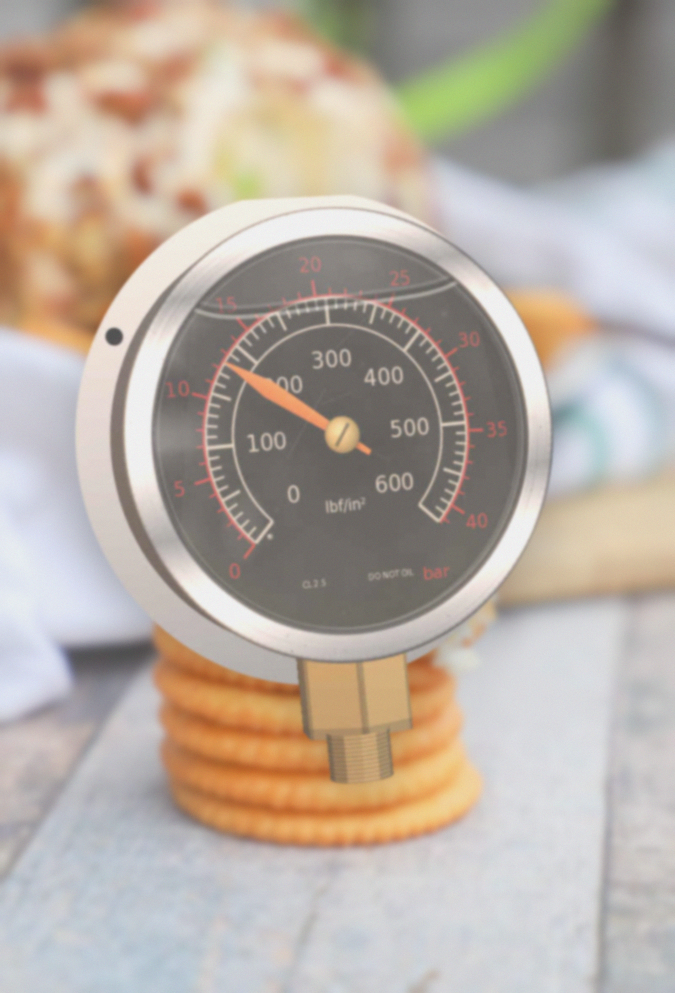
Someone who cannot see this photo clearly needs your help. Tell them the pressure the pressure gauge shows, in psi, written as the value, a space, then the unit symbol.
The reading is 180 psi
